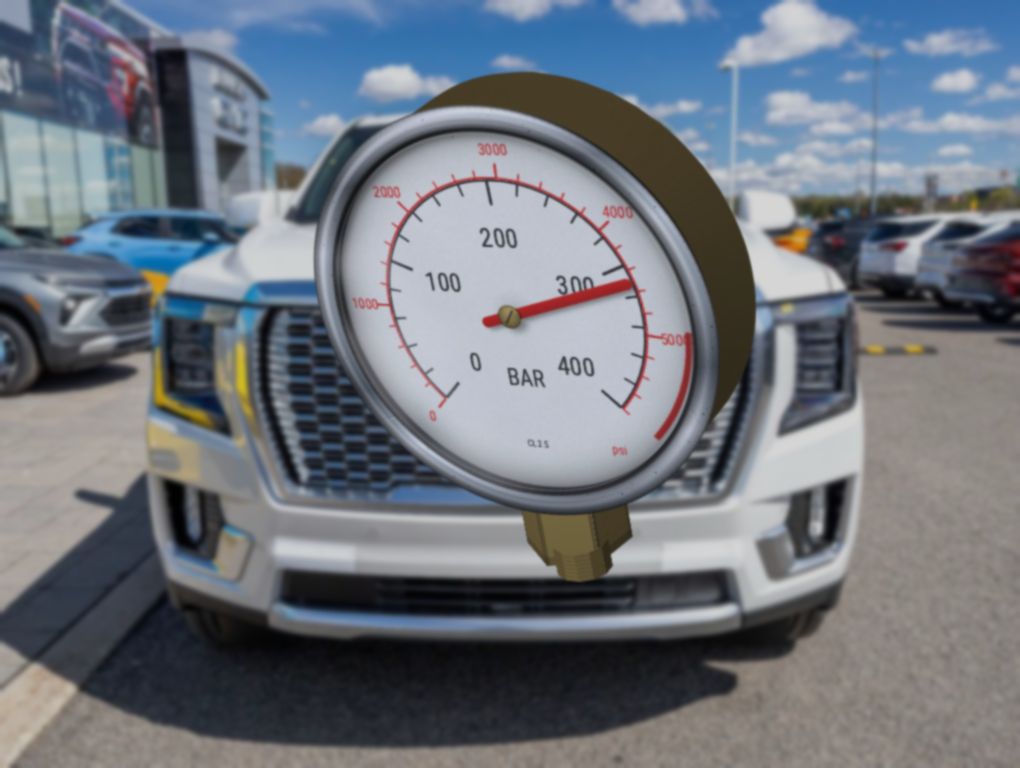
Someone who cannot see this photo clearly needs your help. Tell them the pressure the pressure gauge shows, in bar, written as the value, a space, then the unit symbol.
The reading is 310 bar
